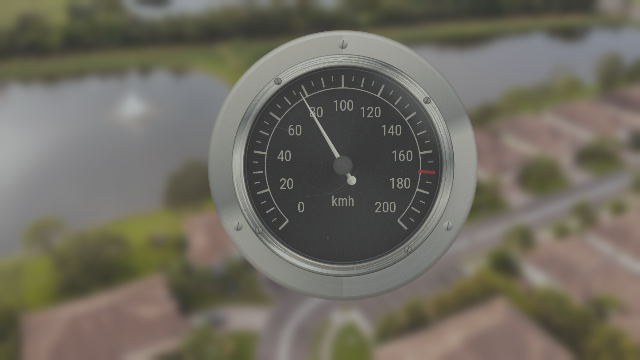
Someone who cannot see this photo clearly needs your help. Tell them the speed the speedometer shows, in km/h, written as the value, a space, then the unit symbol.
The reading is 77.5 km/h
